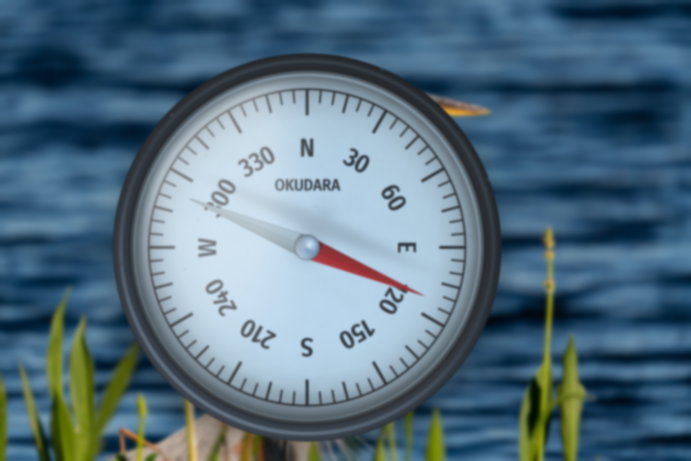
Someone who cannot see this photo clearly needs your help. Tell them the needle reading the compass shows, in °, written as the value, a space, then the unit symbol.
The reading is 112.5 °
